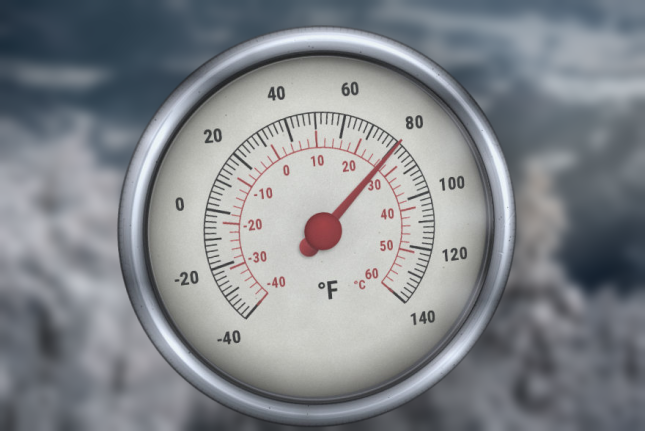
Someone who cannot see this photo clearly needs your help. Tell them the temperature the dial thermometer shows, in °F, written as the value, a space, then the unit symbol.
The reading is 80 °F
